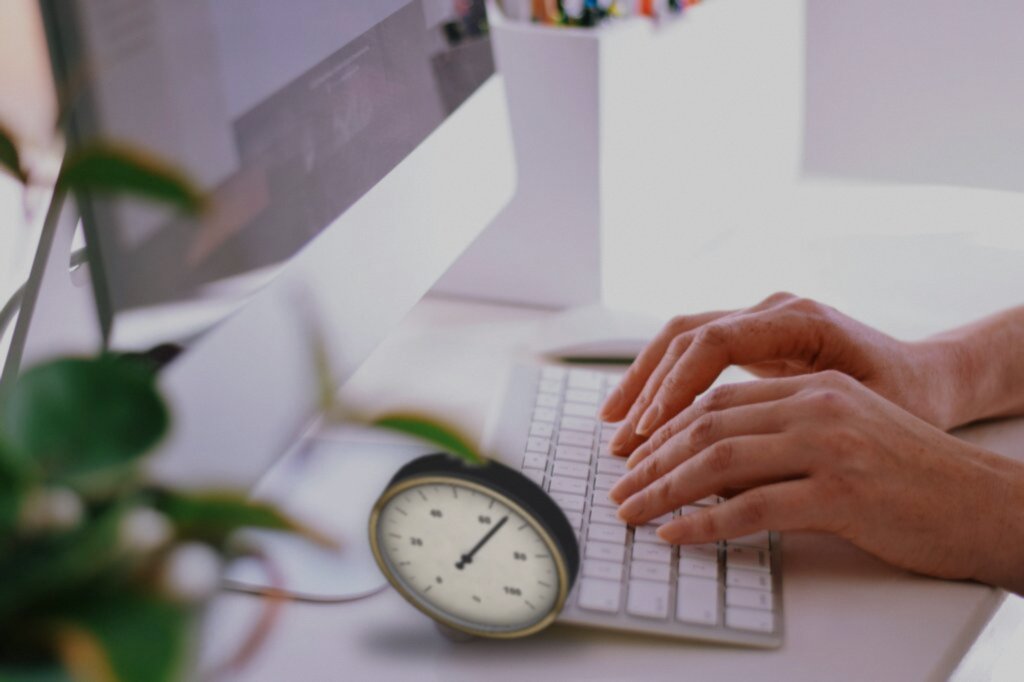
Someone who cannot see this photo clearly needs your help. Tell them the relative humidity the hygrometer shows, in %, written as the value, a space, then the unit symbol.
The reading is 65 %
